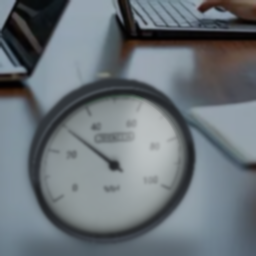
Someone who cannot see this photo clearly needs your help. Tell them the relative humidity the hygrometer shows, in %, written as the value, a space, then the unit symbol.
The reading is 30 %
